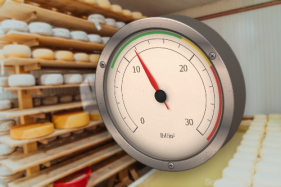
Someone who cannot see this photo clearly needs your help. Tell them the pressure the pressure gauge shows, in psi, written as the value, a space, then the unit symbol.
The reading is 12 psi
